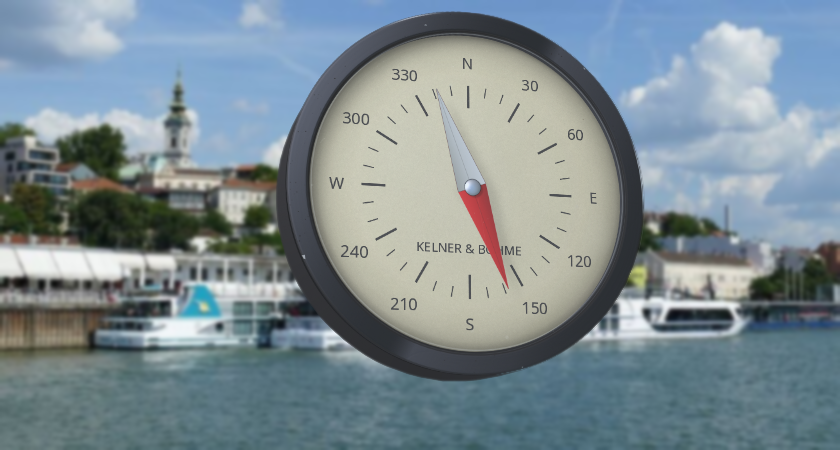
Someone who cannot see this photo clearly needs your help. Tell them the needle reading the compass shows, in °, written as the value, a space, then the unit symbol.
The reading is 160 °
